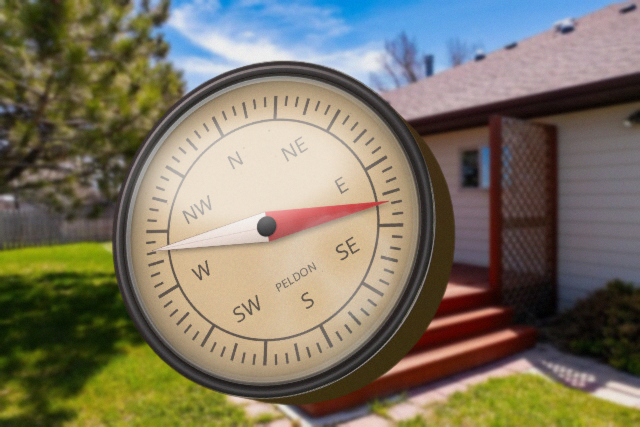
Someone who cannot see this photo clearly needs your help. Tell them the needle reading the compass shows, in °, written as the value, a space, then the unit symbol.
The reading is 110 °
